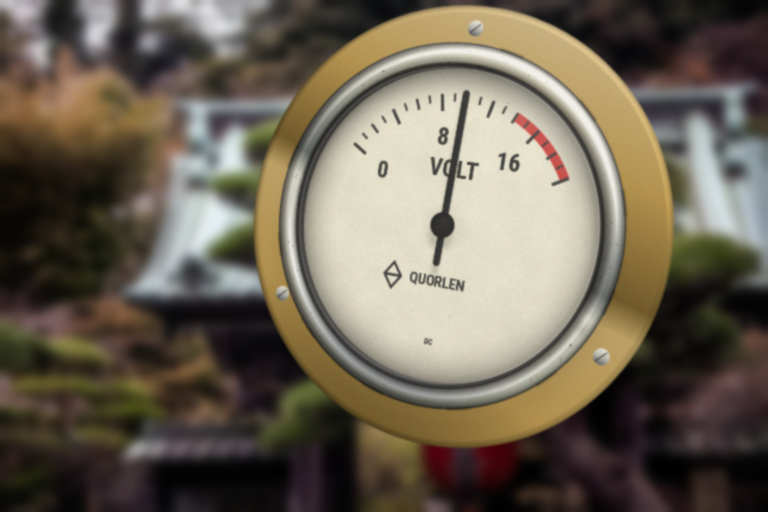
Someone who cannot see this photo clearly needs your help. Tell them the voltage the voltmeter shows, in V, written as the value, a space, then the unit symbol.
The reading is 10 V
